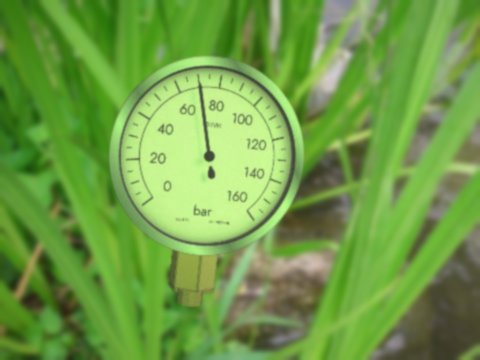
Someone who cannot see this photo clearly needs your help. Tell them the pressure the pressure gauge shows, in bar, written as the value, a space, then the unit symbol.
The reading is 70 bar
